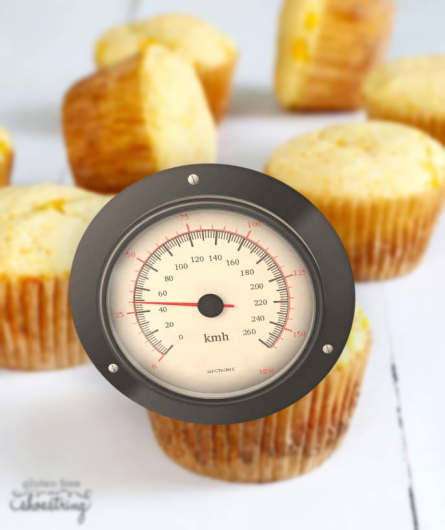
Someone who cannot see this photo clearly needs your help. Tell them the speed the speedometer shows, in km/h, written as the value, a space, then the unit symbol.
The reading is 50 km/h
